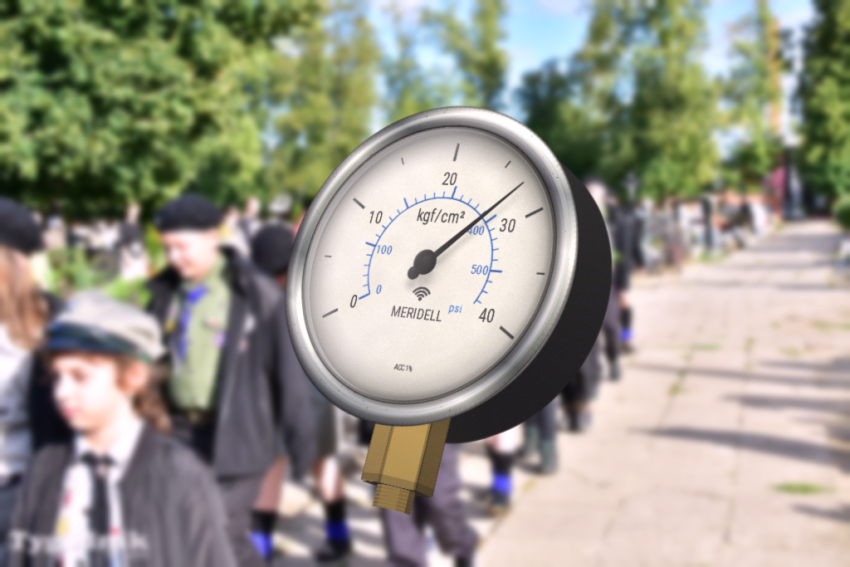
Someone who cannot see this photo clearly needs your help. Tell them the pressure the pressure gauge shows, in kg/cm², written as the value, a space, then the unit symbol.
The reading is 27.5 kg/cm²
